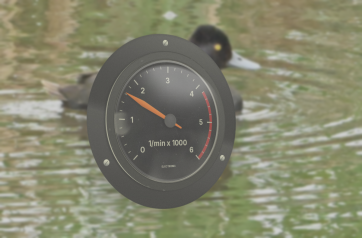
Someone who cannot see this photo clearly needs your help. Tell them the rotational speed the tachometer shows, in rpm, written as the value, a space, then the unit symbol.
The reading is 1600 rpm
